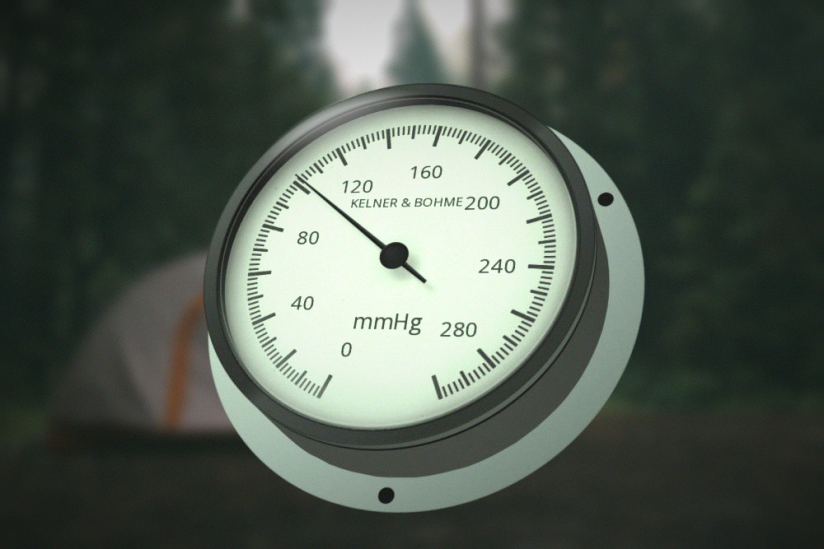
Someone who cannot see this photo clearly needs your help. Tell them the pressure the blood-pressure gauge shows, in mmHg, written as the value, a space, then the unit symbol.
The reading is 102 mmHg
